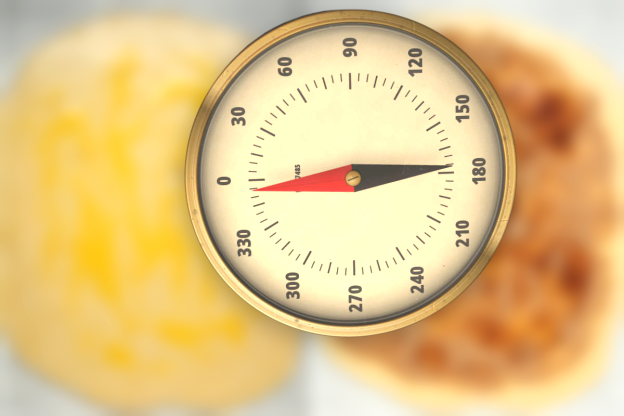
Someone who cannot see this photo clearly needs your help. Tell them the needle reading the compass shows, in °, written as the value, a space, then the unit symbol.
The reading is 355 °
